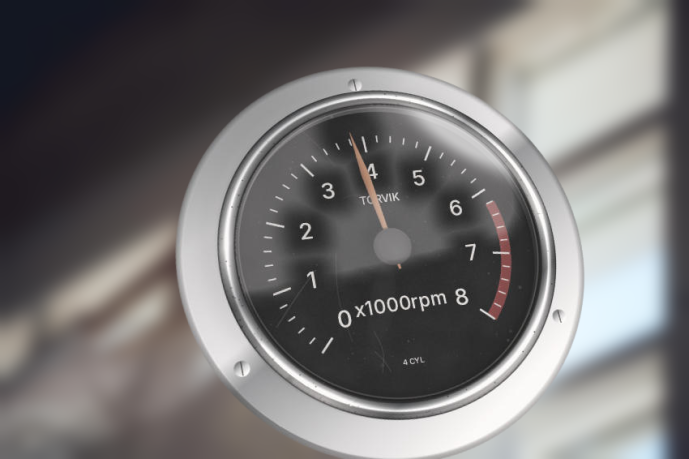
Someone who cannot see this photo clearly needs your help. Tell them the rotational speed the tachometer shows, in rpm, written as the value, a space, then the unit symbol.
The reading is 3800 rpm
